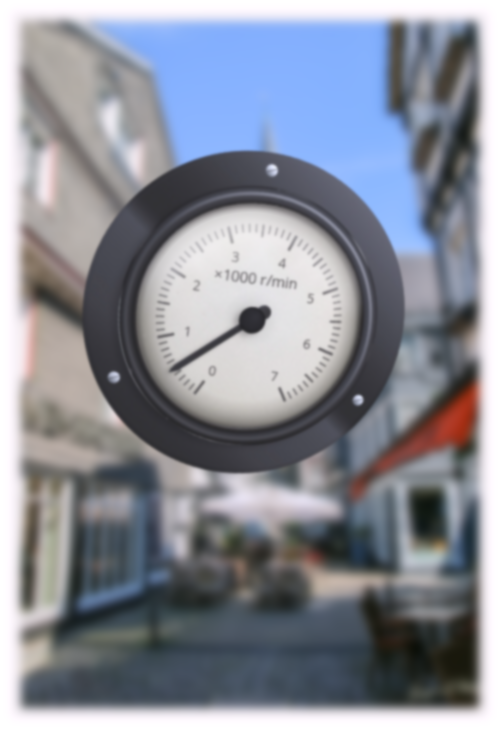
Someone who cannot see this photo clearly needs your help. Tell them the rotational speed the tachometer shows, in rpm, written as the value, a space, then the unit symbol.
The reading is 500 rpm
